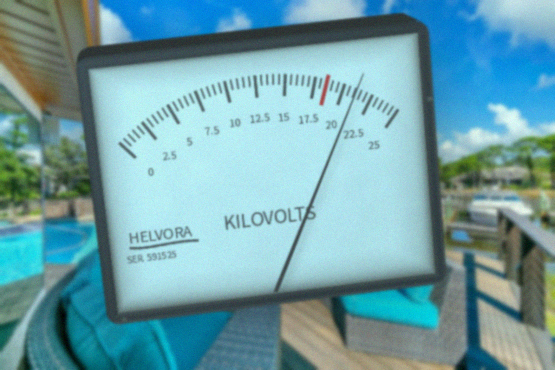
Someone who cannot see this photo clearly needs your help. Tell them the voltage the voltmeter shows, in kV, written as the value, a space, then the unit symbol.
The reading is 21 kV
